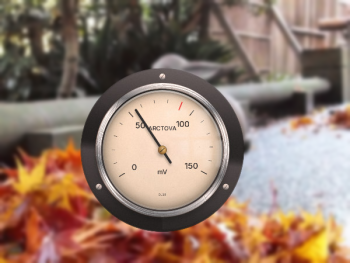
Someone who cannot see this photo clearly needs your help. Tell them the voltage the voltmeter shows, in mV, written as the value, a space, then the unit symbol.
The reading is 55 mV
